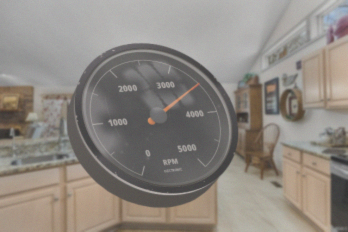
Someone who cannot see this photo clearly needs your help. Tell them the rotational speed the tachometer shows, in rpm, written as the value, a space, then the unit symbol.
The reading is 3500 rpm
